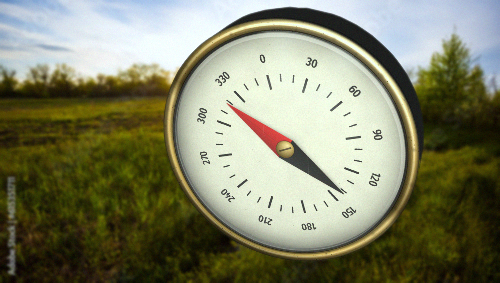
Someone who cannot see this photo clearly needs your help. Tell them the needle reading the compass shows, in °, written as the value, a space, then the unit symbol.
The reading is 320 °
